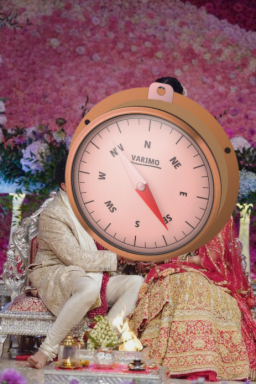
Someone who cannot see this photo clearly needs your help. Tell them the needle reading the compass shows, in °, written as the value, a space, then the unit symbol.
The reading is 140 °
